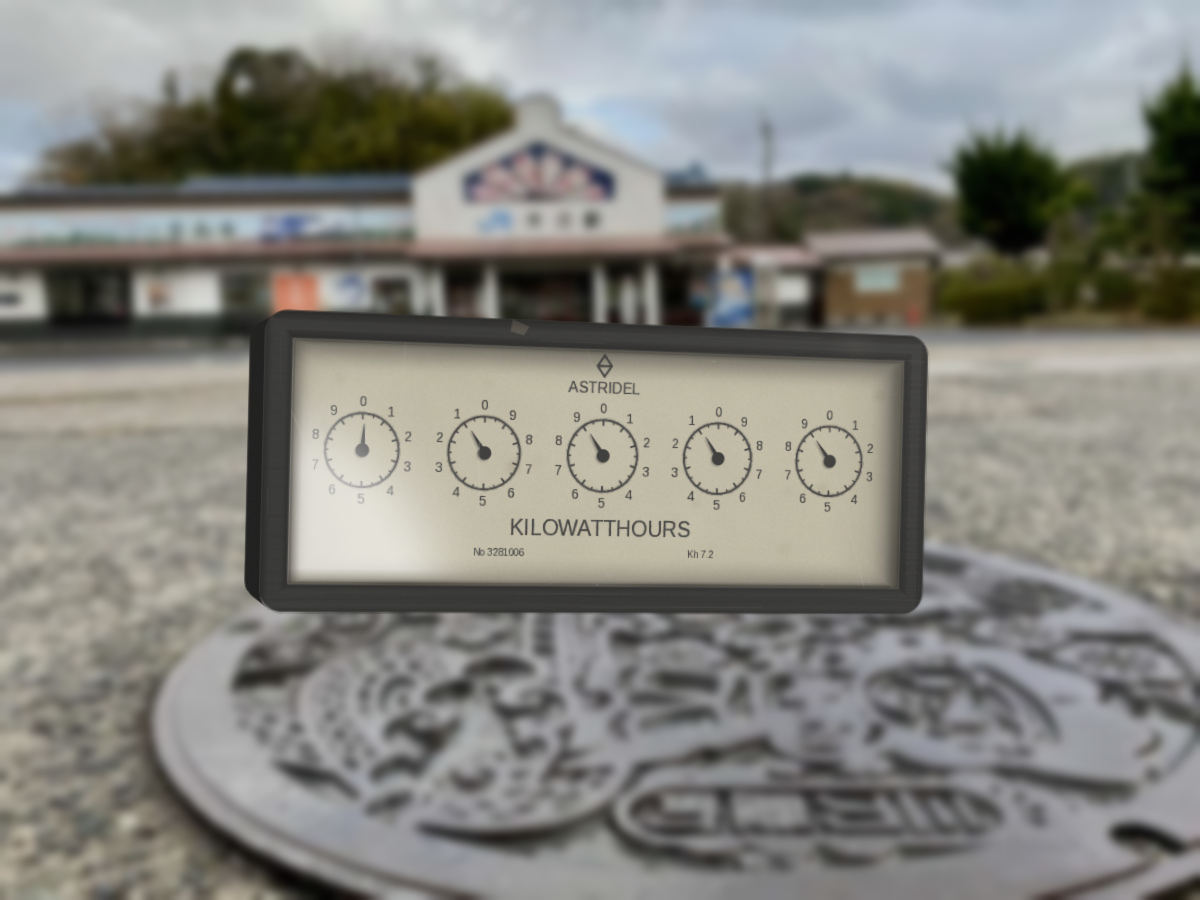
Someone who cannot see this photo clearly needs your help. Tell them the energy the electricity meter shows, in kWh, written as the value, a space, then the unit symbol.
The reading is 909 kWh
